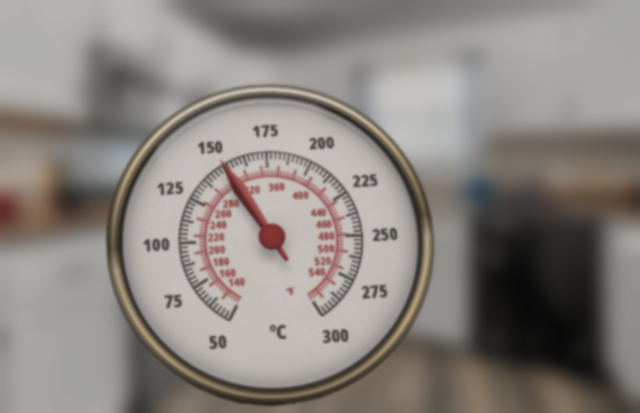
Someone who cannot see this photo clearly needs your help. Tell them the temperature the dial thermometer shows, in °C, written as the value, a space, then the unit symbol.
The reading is 150 °C
